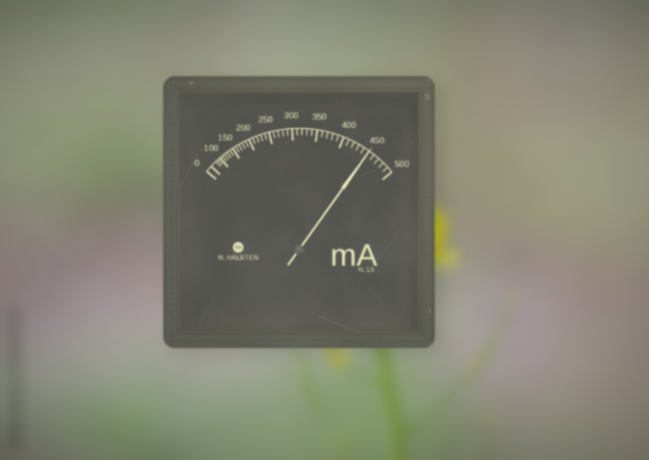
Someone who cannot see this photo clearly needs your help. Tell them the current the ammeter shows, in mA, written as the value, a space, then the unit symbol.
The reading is 450 mA
